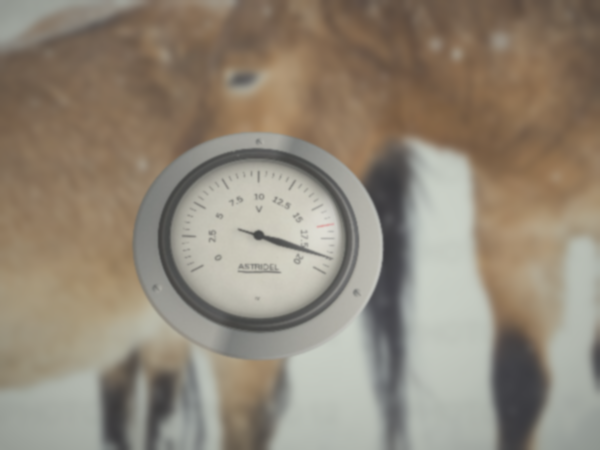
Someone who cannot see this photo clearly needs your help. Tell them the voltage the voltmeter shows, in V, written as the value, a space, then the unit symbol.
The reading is 19 V
